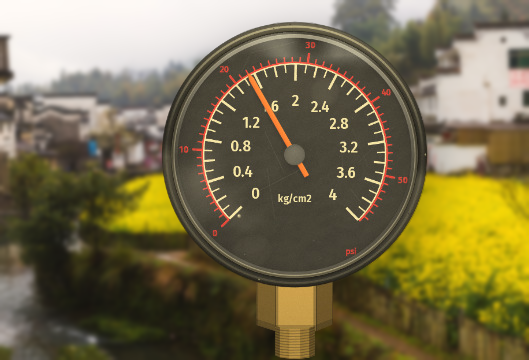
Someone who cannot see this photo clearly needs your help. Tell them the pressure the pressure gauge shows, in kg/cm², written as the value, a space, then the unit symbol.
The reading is 1.55 kg/cm²
